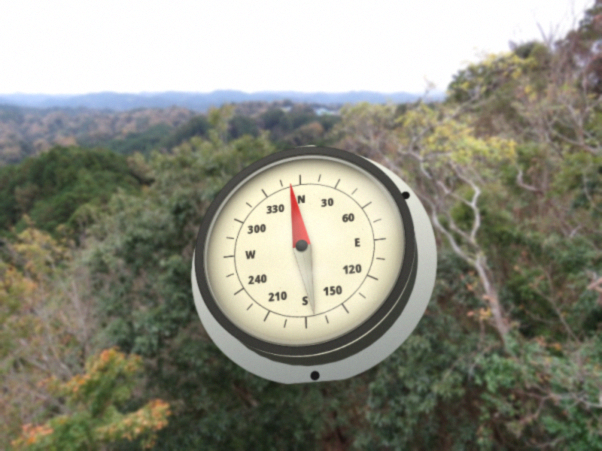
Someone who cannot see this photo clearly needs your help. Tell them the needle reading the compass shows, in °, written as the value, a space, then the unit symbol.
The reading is 352.5 °
